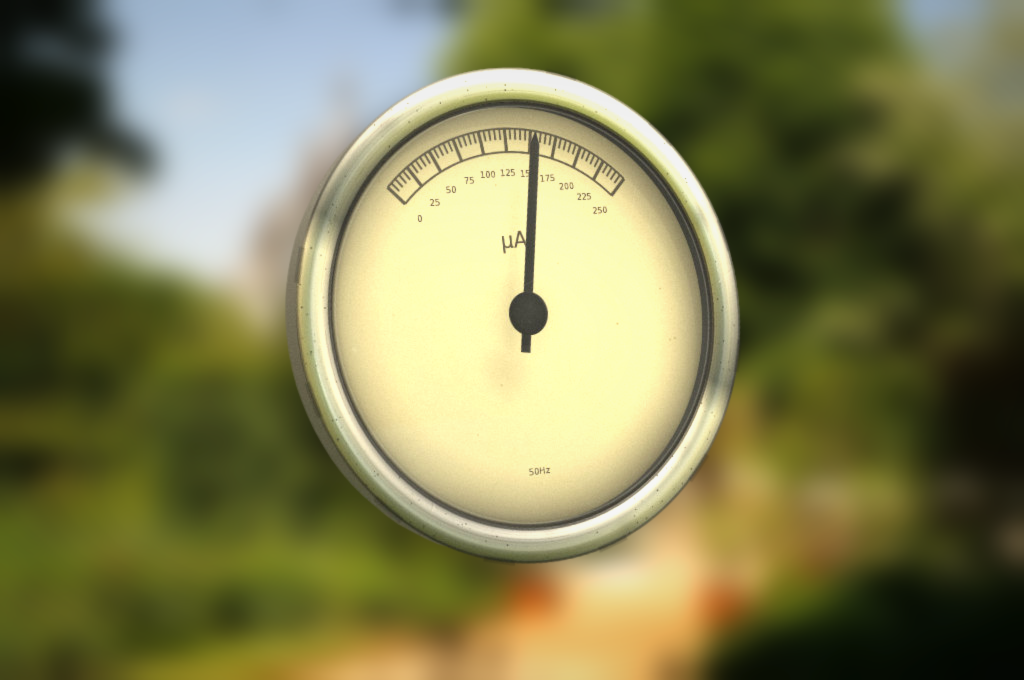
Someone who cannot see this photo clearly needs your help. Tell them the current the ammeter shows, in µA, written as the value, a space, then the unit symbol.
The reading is 150 µA
